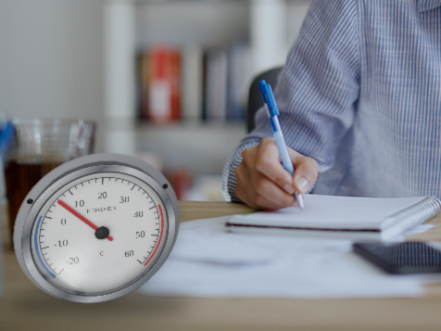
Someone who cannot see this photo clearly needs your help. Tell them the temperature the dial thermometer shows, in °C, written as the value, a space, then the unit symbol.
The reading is 6 °C
